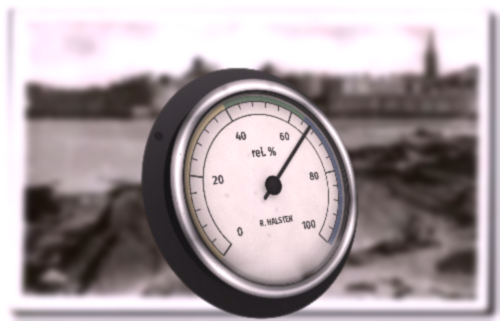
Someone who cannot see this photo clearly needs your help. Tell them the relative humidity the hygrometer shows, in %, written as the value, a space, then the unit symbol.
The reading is 66 %
